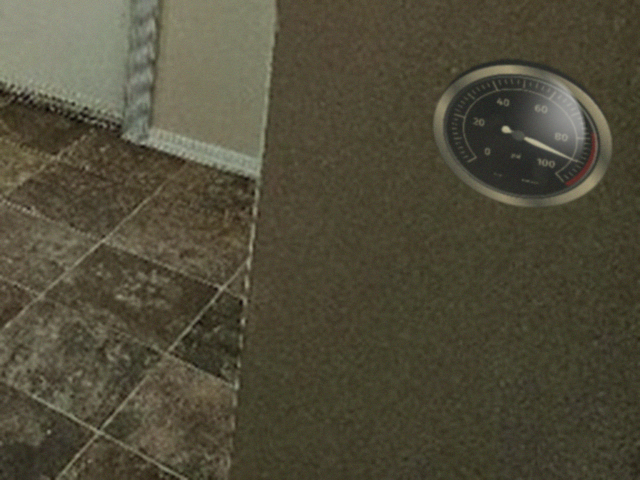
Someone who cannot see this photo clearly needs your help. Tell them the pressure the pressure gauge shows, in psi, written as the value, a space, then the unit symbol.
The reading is 90 psi
